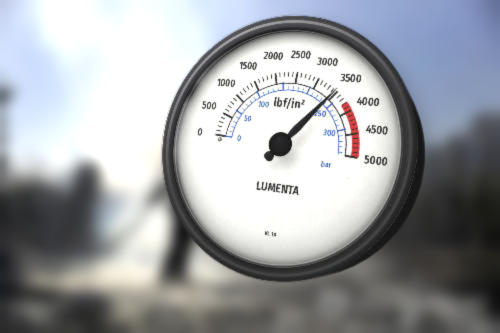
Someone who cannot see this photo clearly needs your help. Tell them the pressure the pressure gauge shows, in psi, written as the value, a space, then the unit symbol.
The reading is 3500 psi
